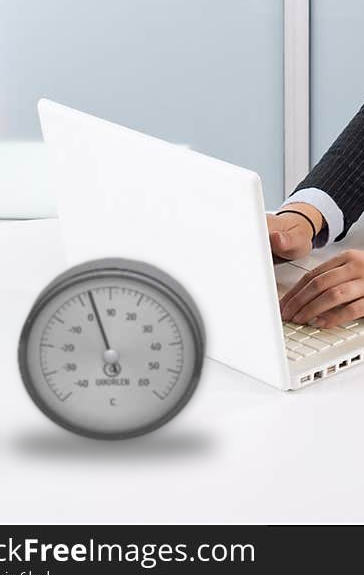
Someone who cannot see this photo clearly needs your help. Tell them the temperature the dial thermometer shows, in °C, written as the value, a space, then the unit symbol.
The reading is 4 °C
